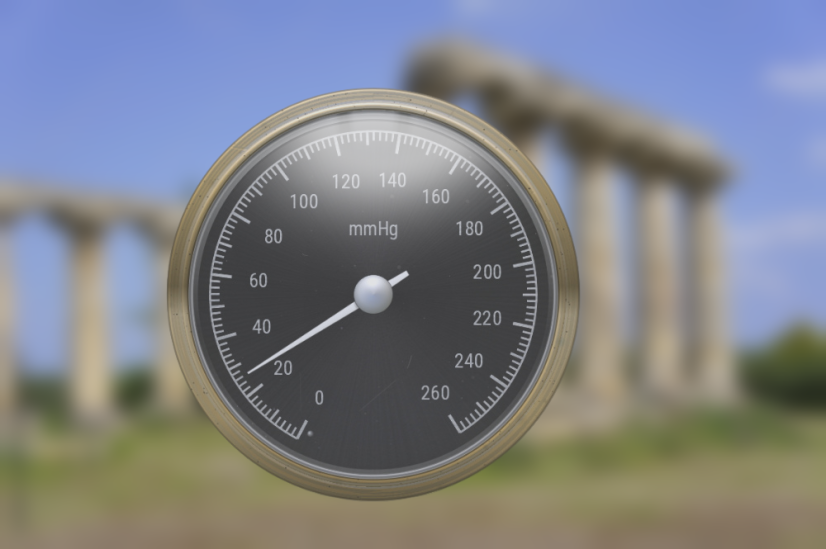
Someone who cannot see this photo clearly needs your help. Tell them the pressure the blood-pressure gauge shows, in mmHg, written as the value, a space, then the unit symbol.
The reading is 26 mmHg
